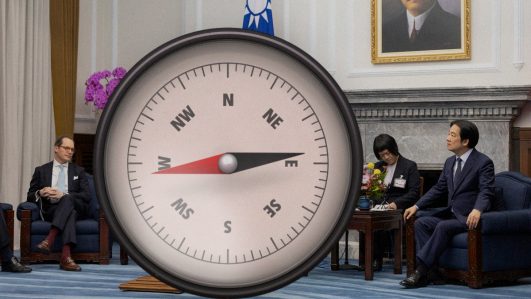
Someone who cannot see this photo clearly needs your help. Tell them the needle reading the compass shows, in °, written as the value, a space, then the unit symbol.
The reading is 262.5 °
